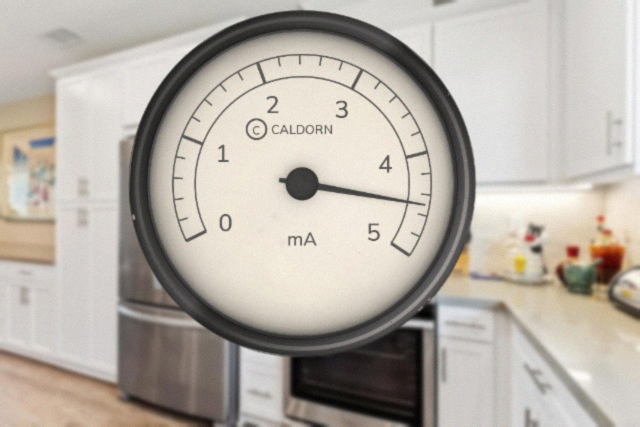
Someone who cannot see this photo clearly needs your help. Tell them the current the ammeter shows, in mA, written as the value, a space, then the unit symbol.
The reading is 4.5 mA
